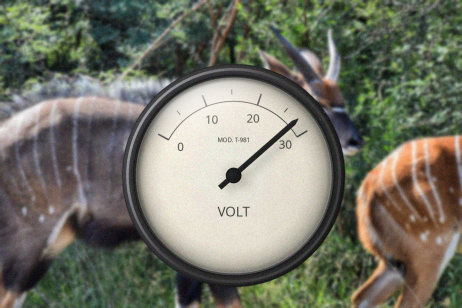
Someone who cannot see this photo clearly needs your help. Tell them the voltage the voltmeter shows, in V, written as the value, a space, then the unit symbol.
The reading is 27.5 V
